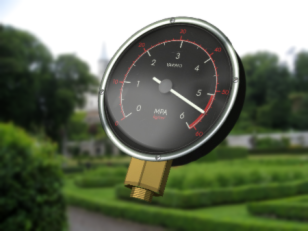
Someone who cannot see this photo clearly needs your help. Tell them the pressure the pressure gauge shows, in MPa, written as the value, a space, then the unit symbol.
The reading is 5.5 MPa
